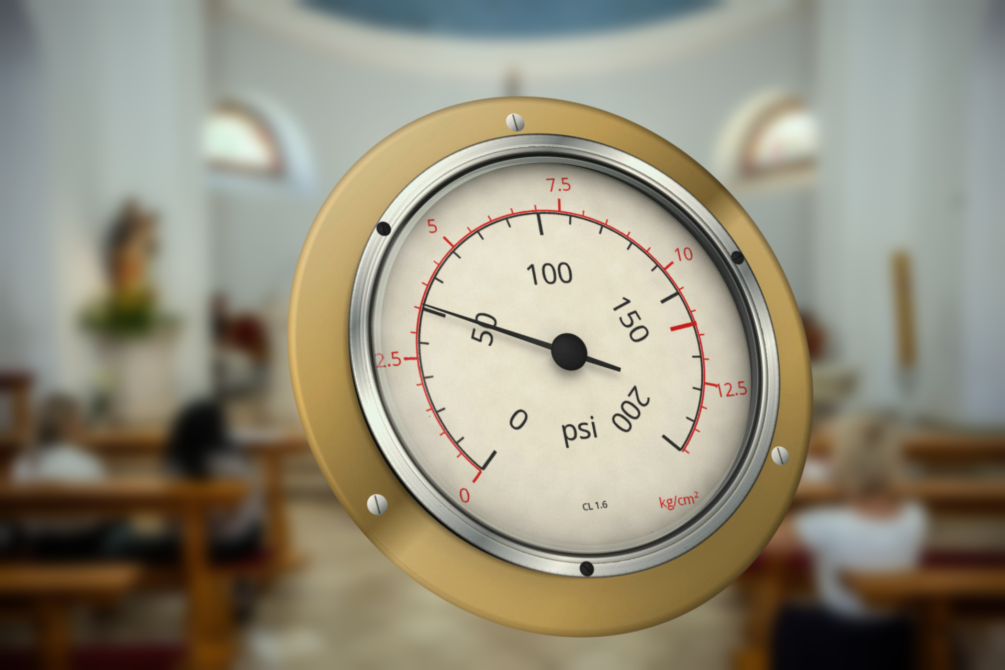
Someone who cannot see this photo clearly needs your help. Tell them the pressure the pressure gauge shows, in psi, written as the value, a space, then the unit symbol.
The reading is 50 psi
